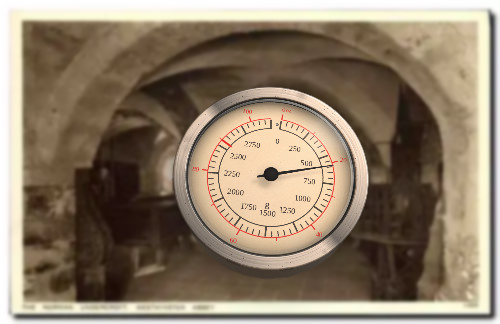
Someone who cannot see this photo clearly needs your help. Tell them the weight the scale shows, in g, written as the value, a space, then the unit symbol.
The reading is 600 g
